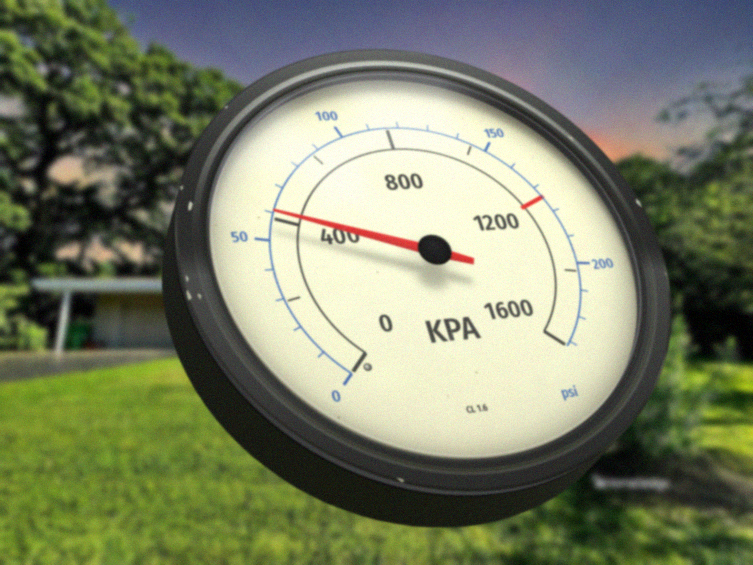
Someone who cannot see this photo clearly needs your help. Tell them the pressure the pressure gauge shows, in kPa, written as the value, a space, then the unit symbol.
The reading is 400 kPa
